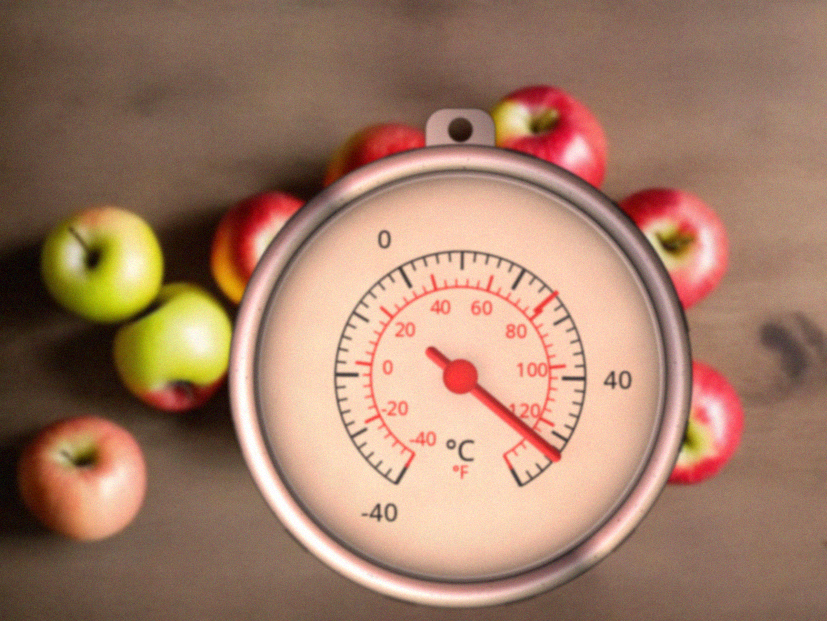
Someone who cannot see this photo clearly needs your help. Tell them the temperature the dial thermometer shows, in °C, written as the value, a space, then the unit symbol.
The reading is 53 °C
